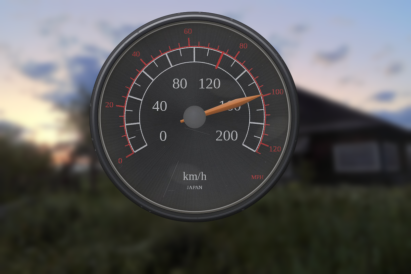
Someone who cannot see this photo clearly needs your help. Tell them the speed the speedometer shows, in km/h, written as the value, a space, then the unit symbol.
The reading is 160 km/h
